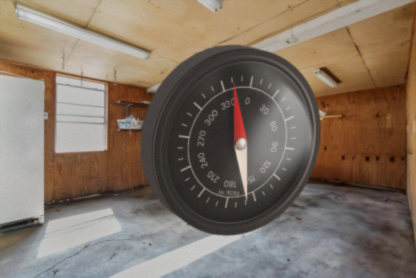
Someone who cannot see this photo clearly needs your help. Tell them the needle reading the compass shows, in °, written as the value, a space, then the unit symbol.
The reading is 340 °
